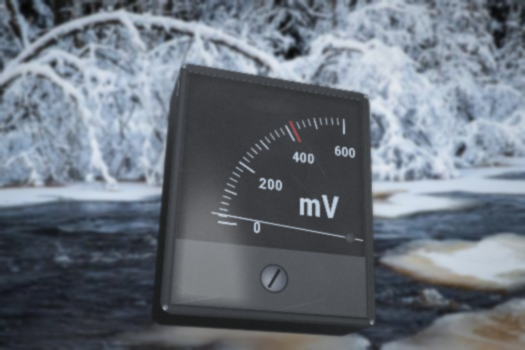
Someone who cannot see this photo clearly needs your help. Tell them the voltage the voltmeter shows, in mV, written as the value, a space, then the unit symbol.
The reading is 20 mV
